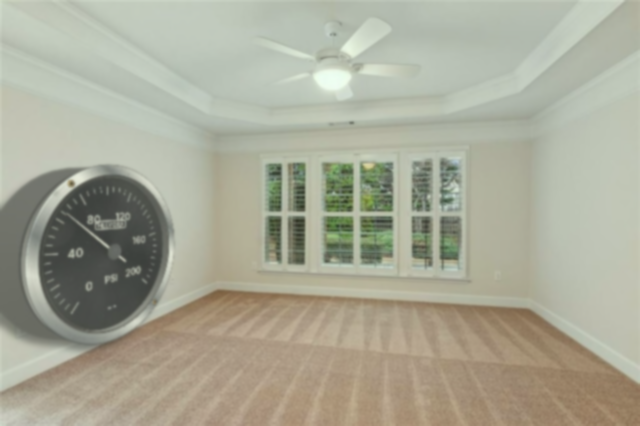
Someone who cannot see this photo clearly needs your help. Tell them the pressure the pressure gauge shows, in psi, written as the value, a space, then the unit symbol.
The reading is 65 psi
